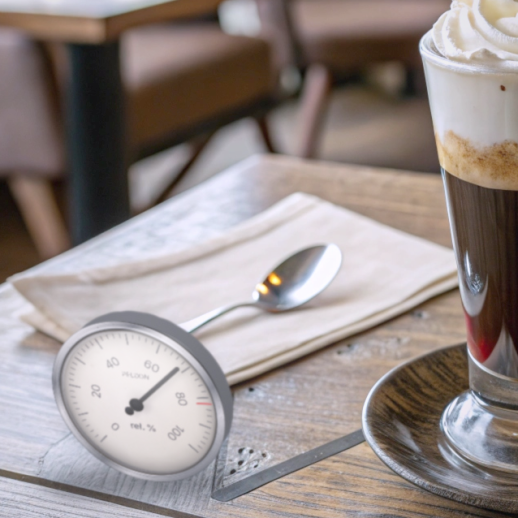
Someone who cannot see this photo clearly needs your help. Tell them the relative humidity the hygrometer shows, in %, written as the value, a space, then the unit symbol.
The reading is 68 %
